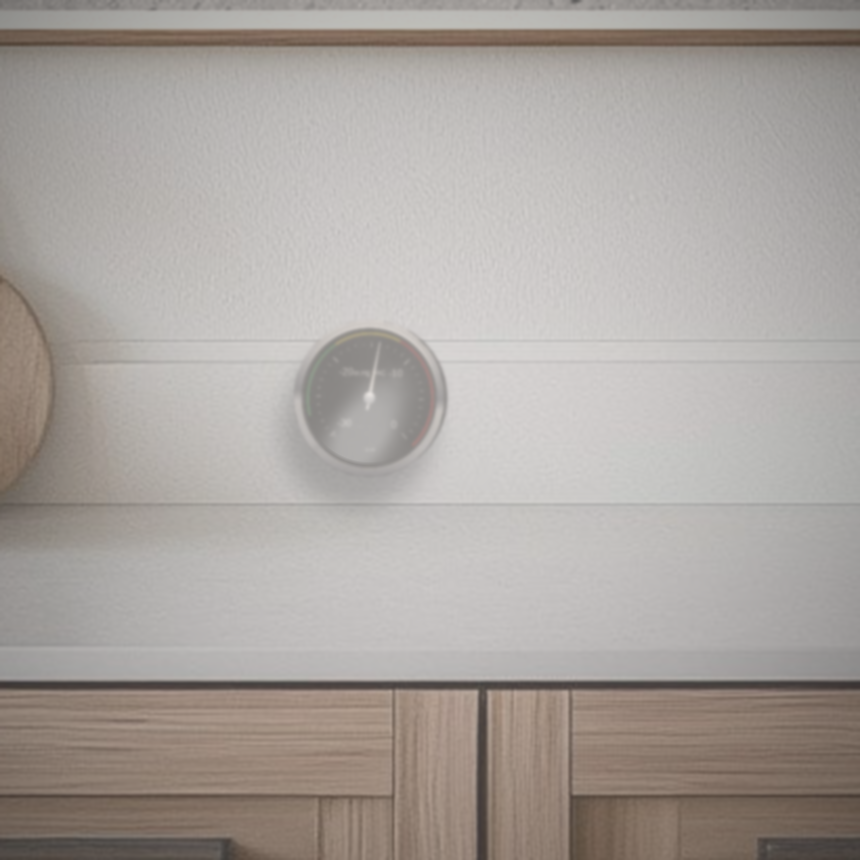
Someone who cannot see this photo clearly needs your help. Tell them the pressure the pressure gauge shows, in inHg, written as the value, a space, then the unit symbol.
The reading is -14 inHg
